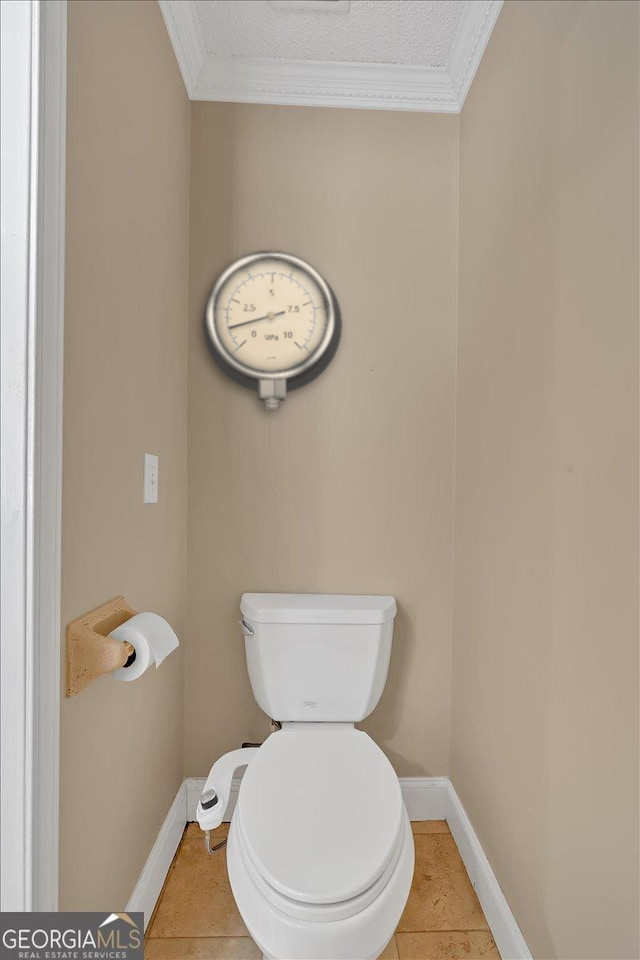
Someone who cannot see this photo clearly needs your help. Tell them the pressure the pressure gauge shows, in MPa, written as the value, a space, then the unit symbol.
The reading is 1 MPa
